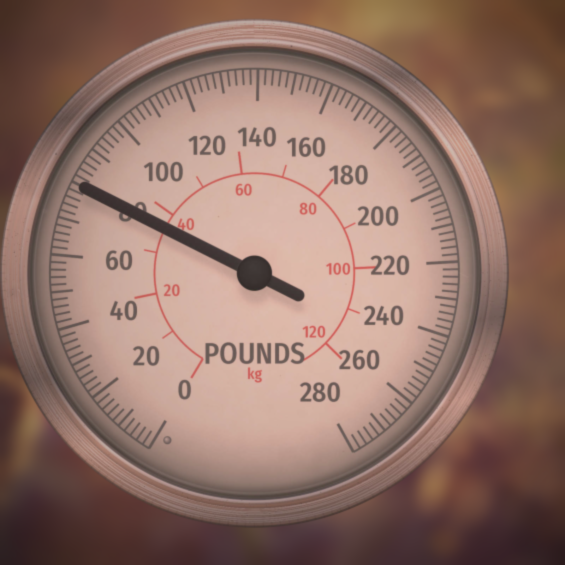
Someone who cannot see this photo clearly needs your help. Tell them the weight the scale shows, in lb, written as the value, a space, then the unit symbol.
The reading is 80 lb
